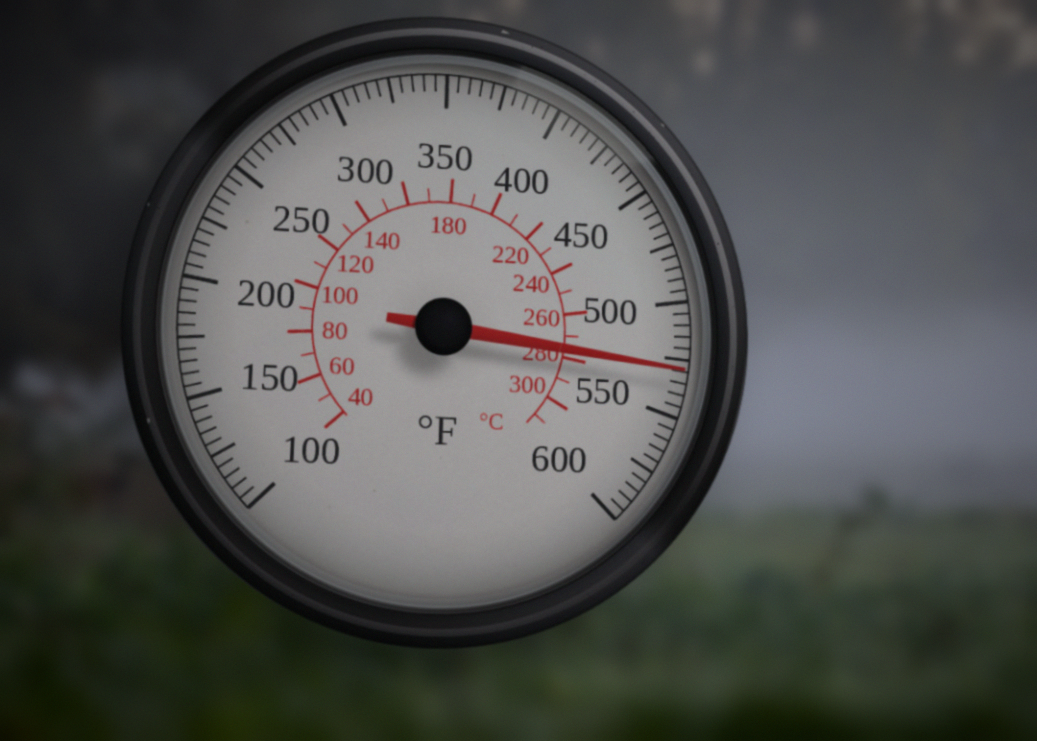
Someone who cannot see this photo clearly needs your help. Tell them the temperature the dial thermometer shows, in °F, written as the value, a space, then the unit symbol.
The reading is 530 °F
